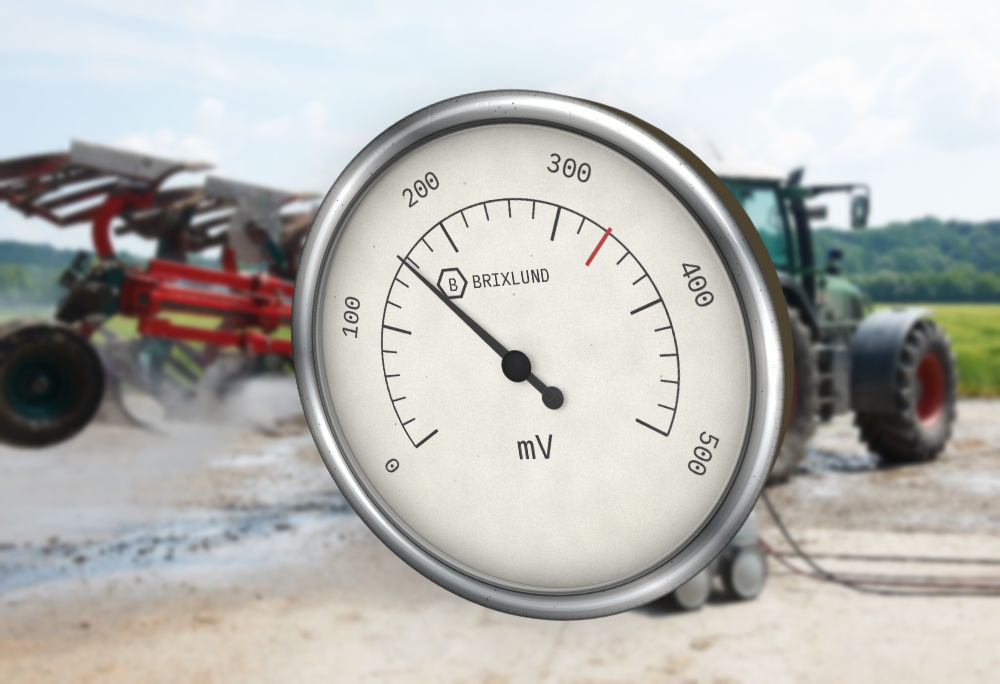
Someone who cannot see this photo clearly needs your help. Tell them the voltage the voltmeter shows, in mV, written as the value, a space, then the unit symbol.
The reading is 160 mV
